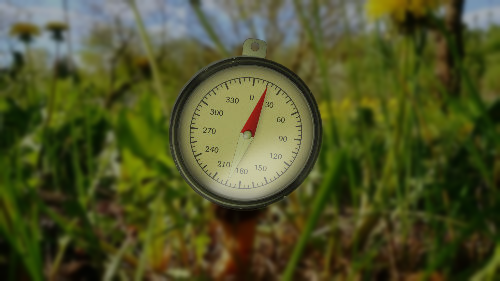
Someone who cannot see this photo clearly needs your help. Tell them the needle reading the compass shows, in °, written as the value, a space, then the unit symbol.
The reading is 15 °
